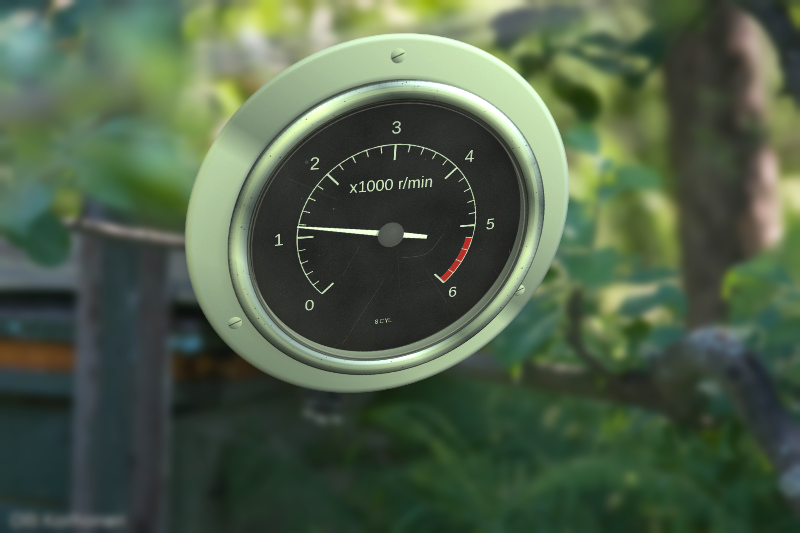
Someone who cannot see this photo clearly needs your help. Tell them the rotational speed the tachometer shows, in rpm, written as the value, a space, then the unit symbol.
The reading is 1200 rpm
